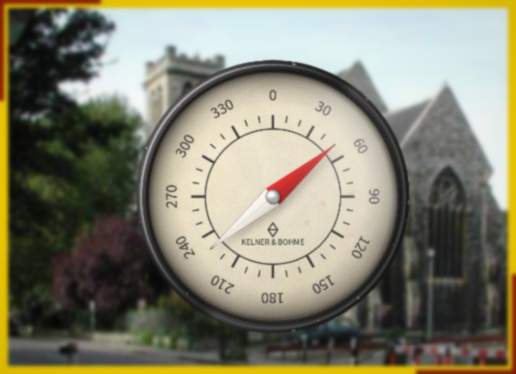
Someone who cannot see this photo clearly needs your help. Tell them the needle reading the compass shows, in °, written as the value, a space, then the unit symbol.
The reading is 50 °
